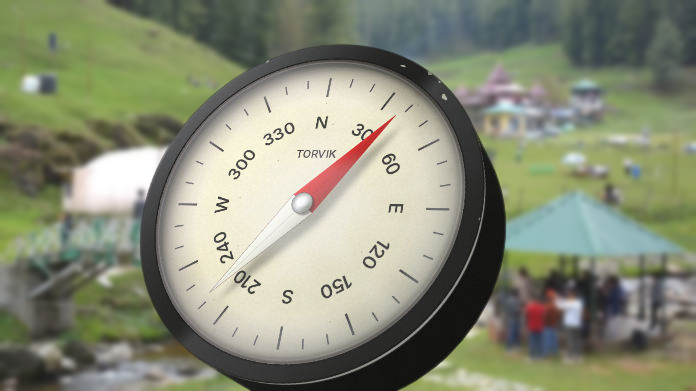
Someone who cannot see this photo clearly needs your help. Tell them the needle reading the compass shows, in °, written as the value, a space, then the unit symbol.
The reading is 40 °
